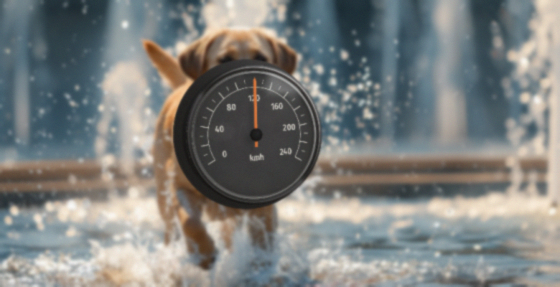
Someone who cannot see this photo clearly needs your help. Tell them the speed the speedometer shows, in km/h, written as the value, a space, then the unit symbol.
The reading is 120 km/h
